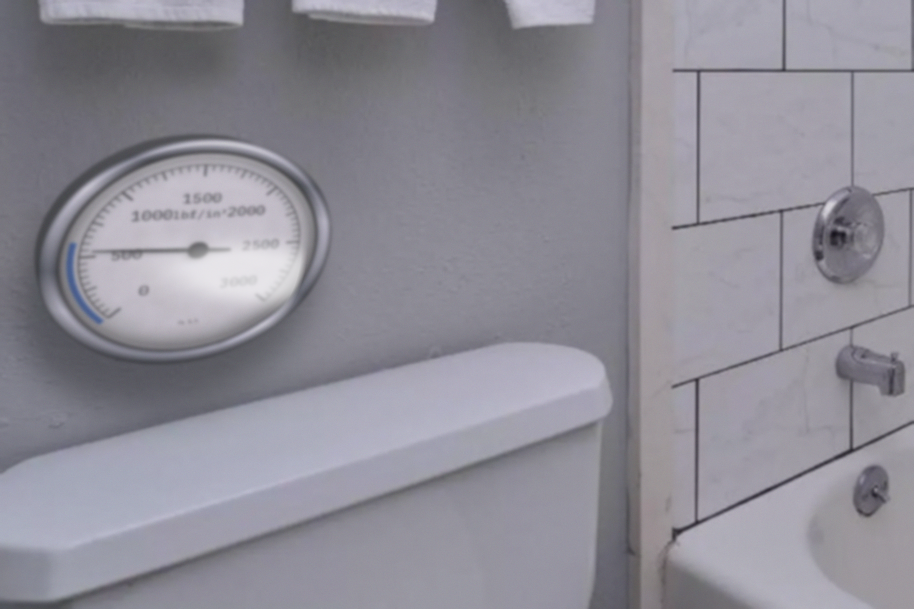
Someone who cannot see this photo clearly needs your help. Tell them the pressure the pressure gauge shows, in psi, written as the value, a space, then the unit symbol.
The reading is 550 psi
